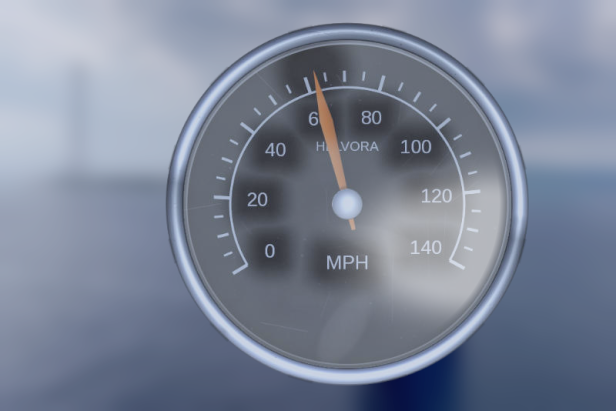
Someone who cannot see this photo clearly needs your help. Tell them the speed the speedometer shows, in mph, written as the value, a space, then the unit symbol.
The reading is 62.5 mph
